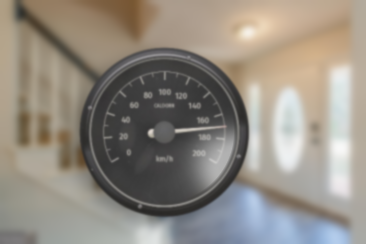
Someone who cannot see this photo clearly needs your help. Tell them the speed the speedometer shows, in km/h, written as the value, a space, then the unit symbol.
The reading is 170 km/h
